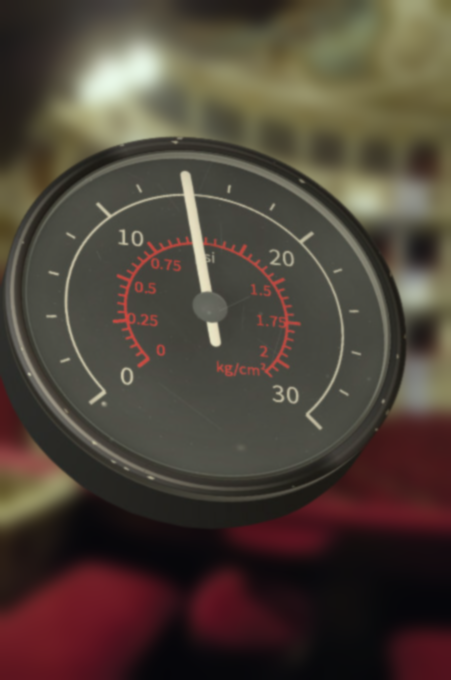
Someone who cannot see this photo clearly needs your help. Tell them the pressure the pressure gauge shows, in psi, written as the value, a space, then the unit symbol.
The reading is 14 psi
